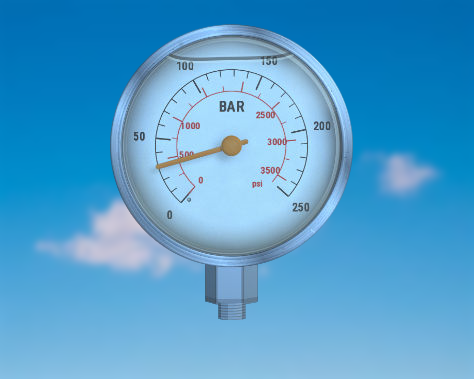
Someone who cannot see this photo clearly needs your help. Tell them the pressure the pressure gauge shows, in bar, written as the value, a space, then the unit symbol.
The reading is 30 bar
